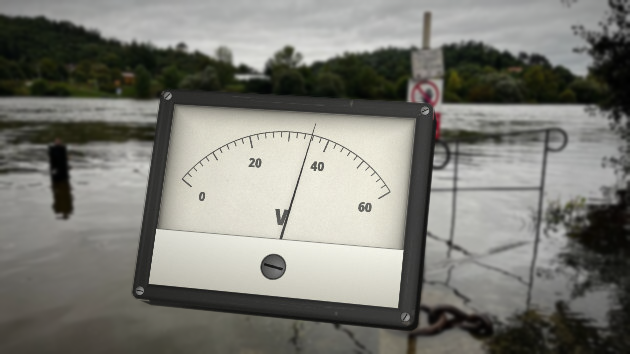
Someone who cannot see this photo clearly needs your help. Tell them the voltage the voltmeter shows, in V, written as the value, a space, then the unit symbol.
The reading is 36 V
